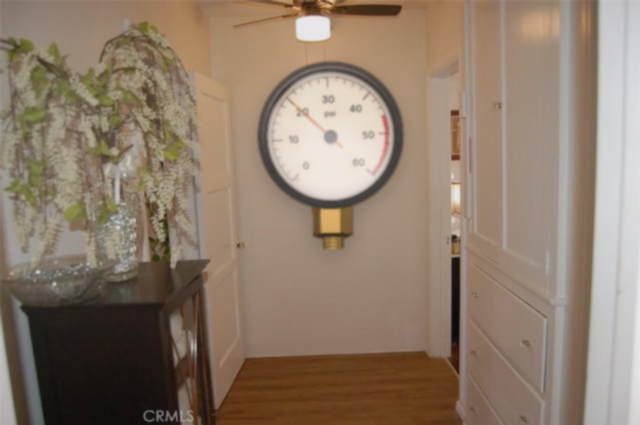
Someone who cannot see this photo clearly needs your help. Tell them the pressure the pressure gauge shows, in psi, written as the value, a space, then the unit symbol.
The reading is 20 psi
